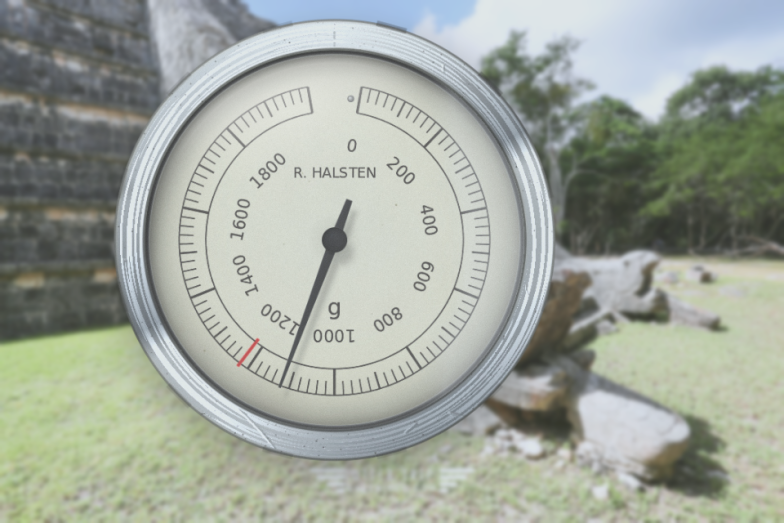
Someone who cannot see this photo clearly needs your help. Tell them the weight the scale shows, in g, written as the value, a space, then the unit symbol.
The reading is 1120 g
